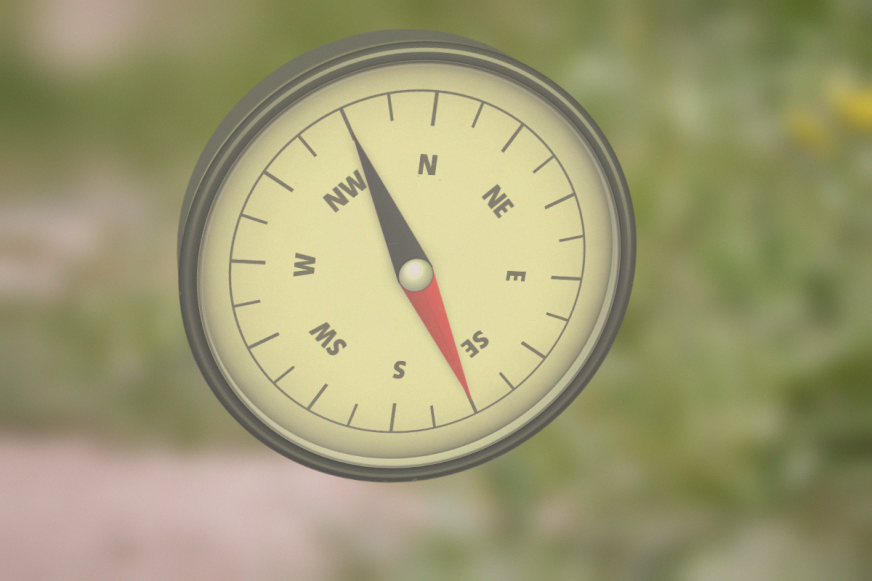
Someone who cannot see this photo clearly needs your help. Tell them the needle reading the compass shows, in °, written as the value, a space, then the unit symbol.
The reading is 150 °
